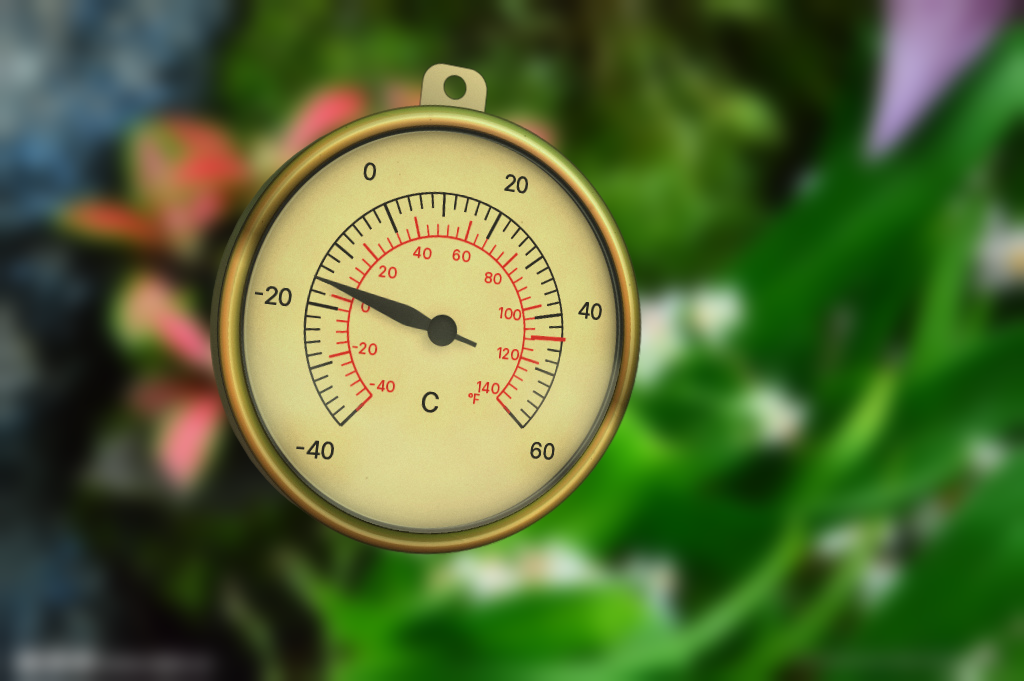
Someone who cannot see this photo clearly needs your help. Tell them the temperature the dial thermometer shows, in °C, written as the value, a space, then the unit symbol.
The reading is -16 °C
